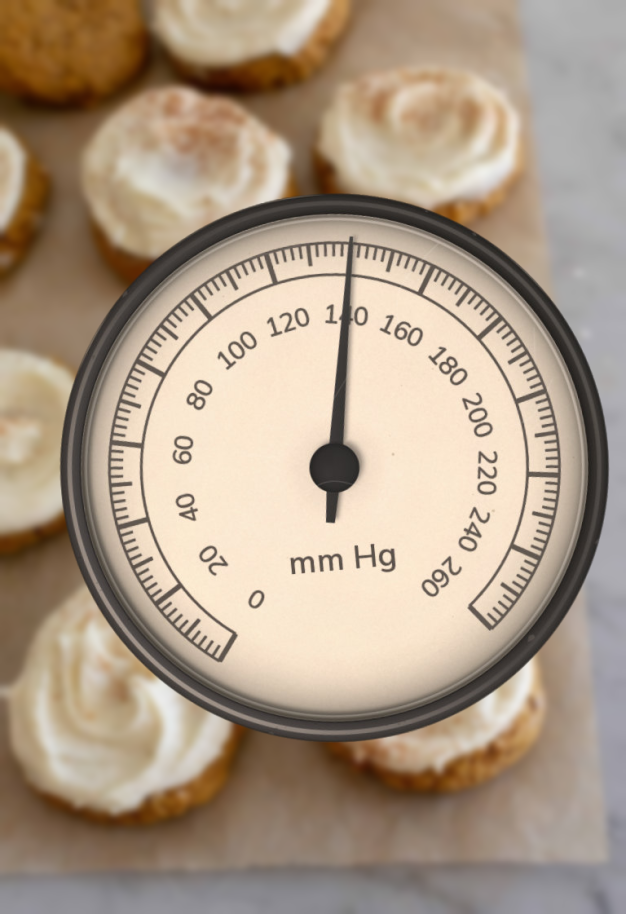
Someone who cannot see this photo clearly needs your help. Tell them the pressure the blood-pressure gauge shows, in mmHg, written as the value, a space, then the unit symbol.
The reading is 140 mmHg
